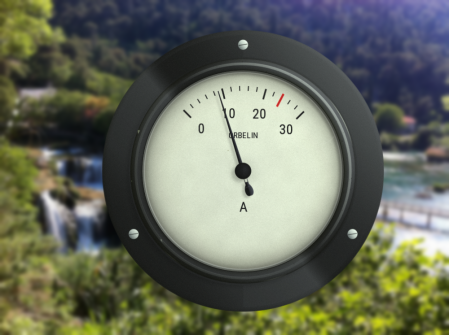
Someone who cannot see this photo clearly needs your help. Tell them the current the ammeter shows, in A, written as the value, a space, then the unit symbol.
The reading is 9 A
